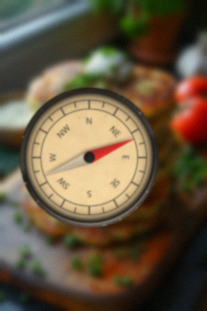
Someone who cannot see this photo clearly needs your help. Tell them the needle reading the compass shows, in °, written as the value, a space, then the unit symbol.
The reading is 67.5 °
